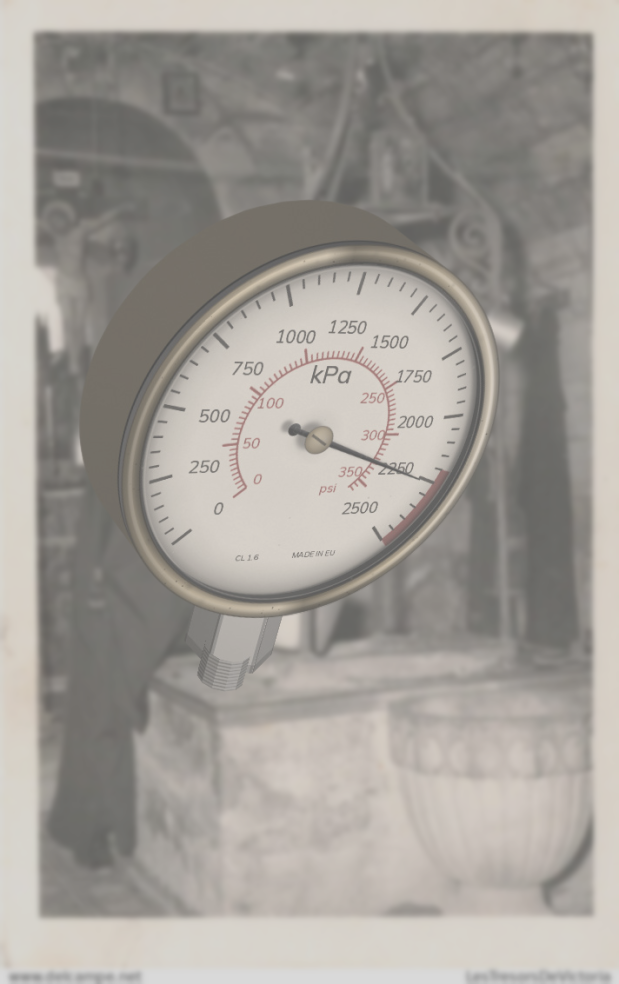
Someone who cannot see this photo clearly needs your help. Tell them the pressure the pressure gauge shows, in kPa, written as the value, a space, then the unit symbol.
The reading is 2250 kPa
